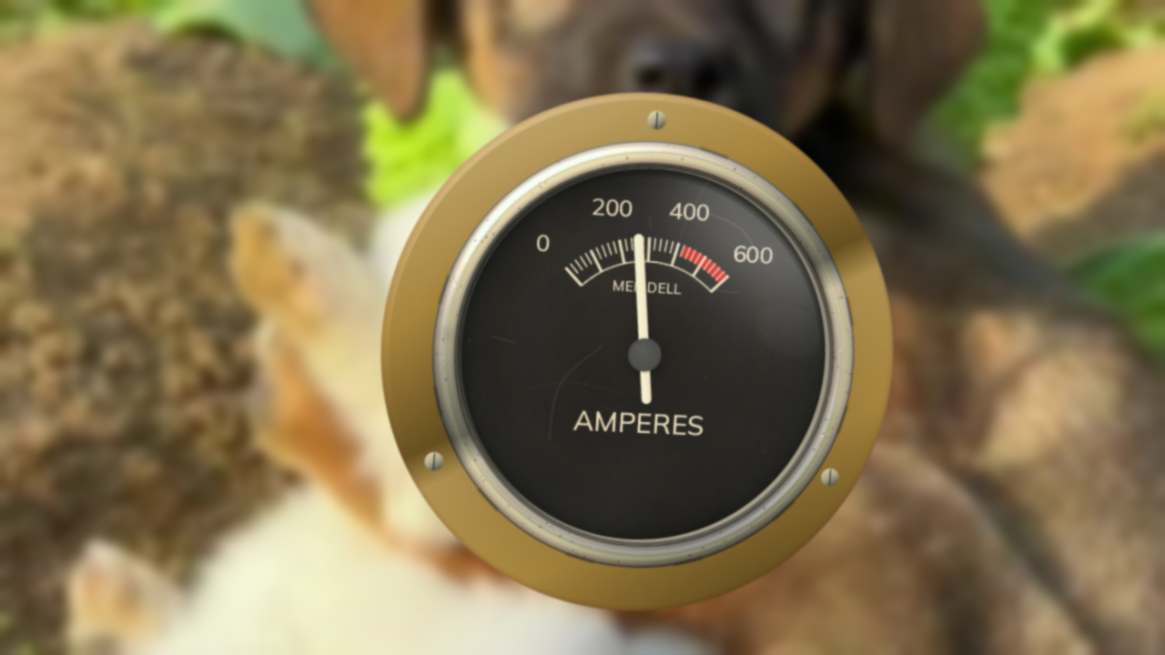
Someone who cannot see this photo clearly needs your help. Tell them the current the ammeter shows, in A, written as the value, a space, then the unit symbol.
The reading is 260 A
